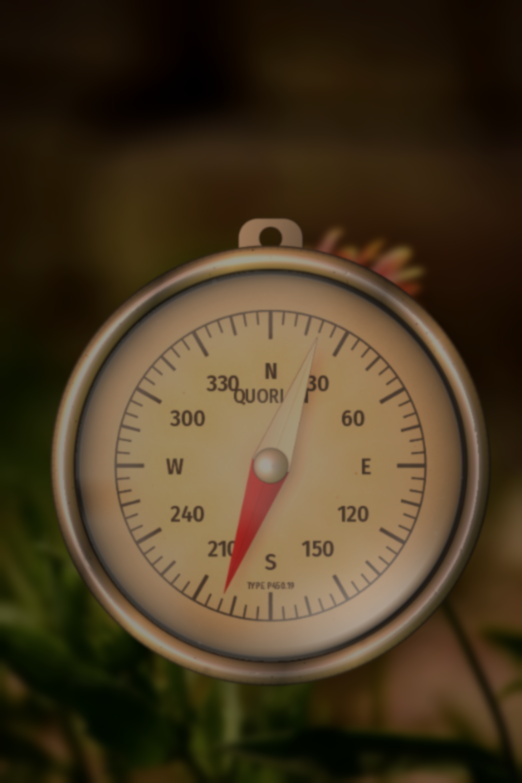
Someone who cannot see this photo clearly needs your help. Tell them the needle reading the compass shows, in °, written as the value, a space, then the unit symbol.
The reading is 200 °
